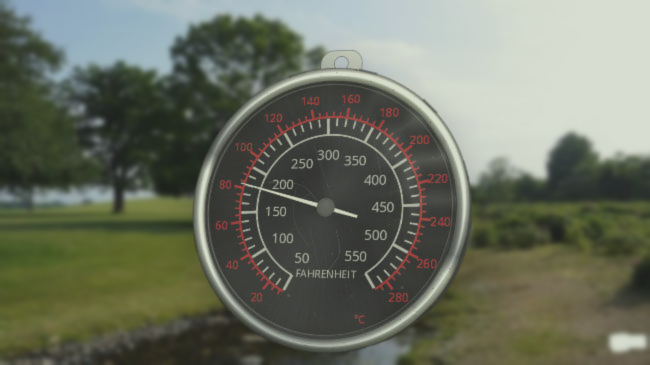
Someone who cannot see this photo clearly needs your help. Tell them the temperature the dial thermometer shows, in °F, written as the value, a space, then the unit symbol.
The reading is 180 °F
